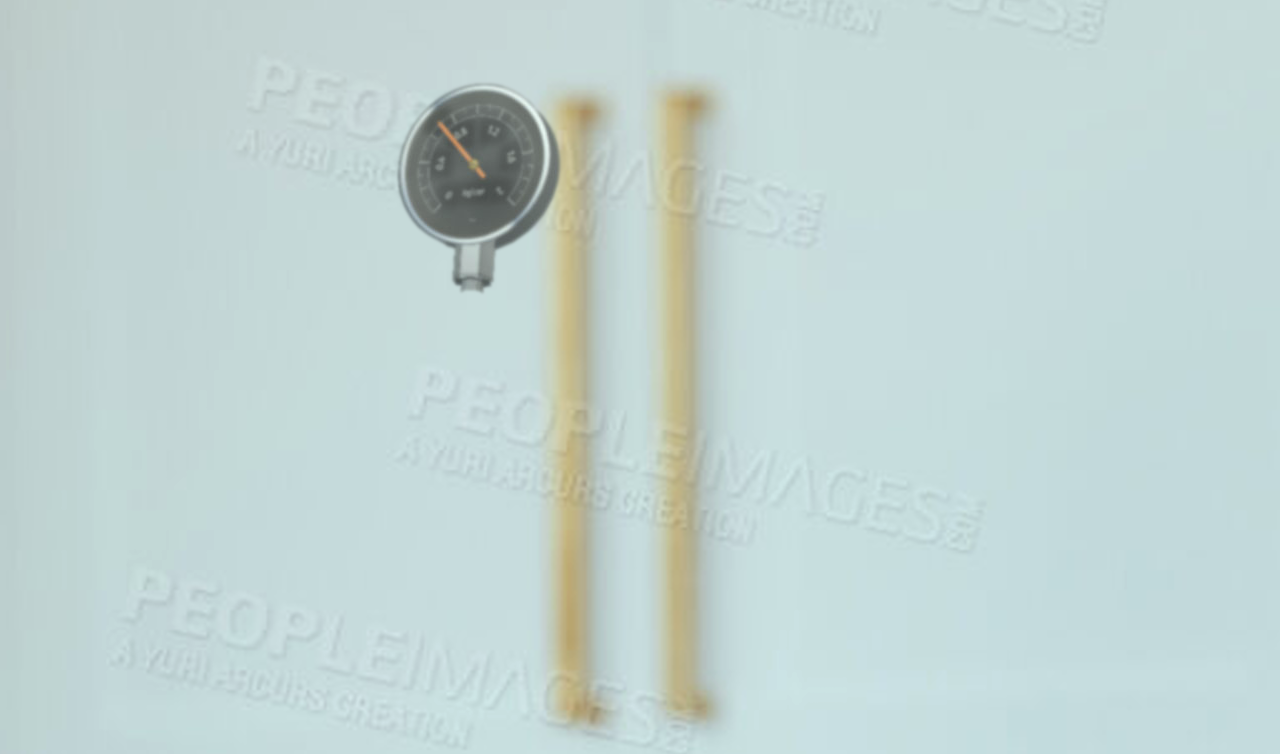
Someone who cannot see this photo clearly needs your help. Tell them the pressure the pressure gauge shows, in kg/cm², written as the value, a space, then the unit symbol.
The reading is 0.7 kg/cm²
